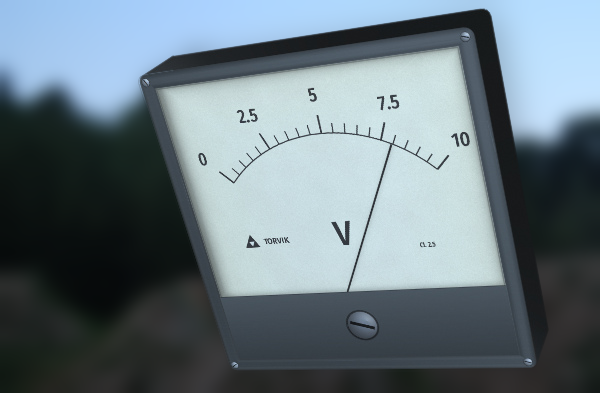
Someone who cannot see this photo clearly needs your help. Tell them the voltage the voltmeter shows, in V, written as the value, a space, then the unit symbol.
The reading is 8 V
